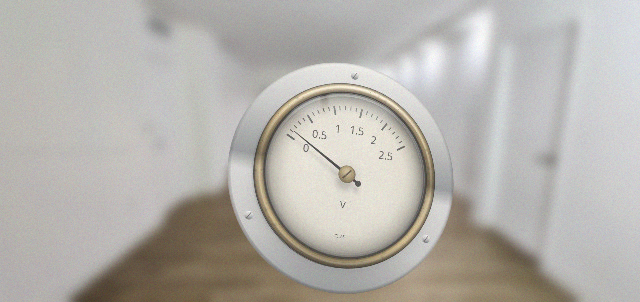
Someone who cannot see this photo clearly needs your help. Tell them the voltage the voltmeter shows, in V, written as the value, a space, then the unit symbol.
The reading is 0.1 V
